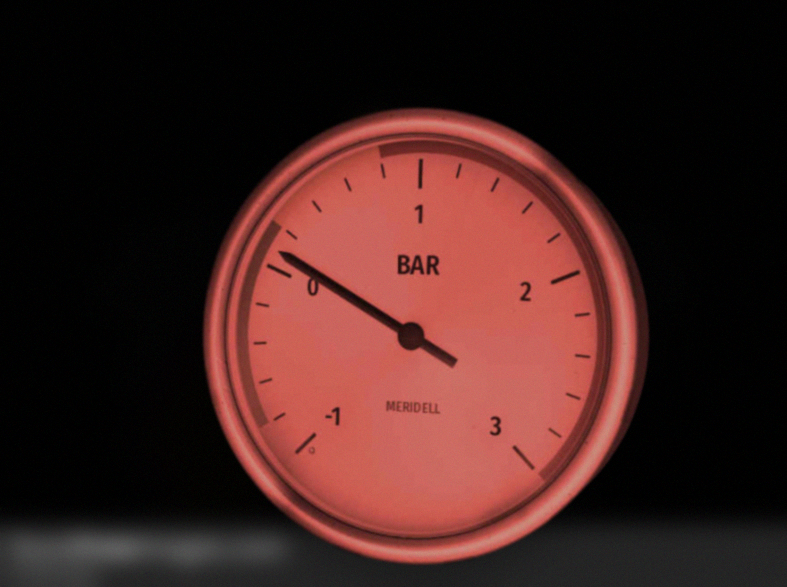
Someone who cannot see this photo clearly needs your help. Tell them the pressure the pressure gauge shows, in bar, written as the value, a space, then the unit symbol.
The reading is 0.1 bar
